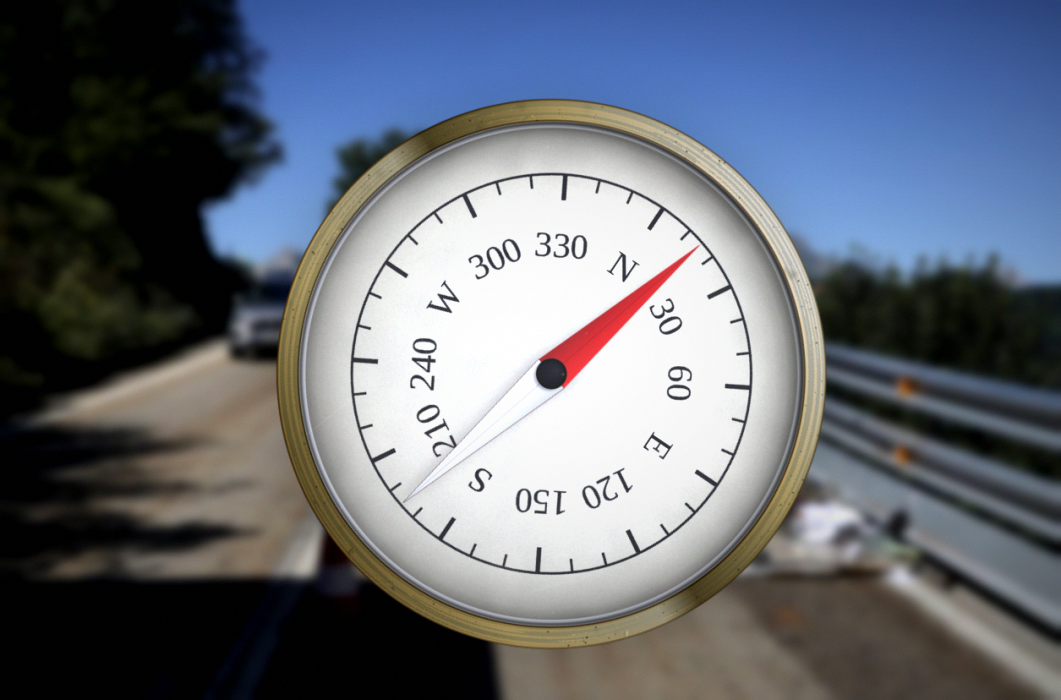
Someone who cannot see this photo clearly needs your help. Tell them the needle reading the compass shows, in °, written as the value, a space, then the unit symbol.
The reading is 15 °
